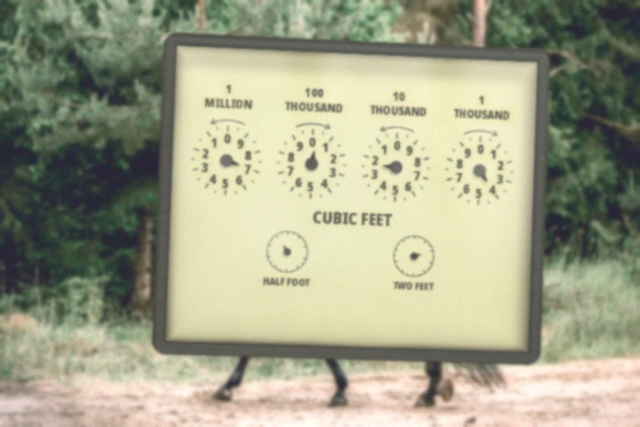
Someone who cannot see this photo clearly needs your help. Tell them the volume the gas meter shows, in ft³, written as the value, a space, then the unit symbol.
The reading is 702400 ft³
